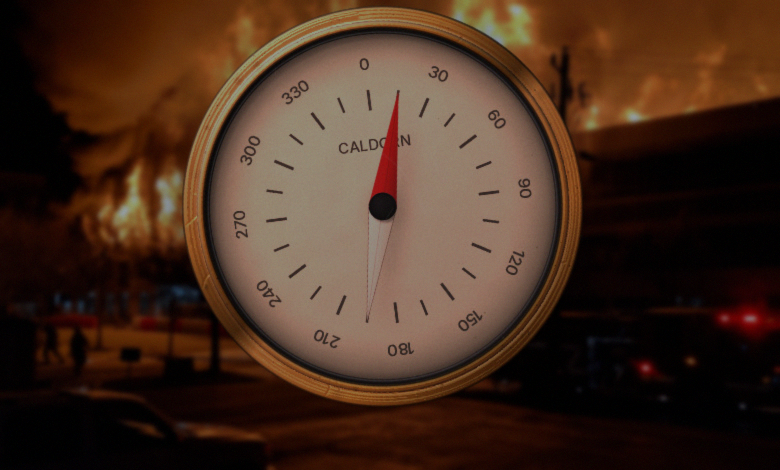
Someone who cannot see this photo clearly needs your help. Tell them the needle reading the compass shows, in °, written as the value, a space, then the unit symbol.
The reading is 15 °
